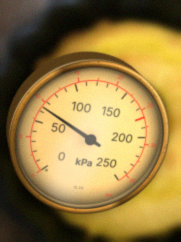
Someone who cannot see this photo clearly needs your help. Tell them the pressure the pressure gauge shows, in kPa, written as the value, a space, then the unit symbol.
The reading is 65 kPa
